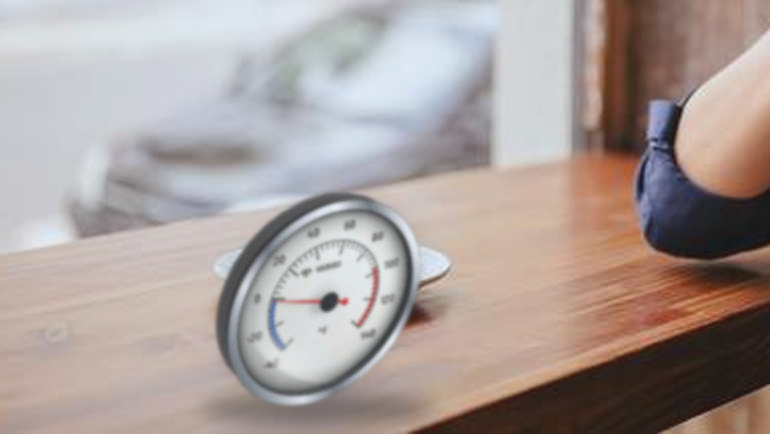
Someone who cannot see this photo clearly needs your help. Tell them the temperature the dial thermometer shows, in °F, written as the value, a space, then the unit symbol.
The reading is 0 °F
